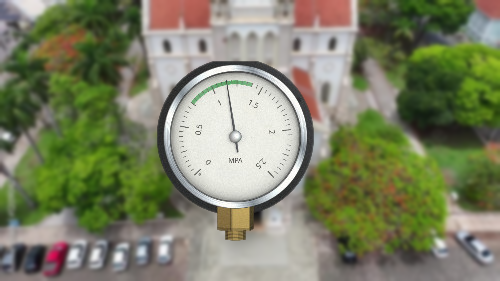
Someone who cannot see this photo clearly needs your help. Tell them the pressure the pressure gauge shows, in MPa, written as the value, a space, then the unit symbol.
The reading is 1.15 MPa
